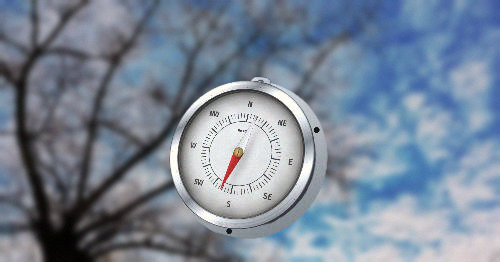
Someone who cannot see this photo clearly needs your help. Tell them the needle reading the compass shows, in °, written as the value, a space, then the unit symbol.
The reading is 195 °
